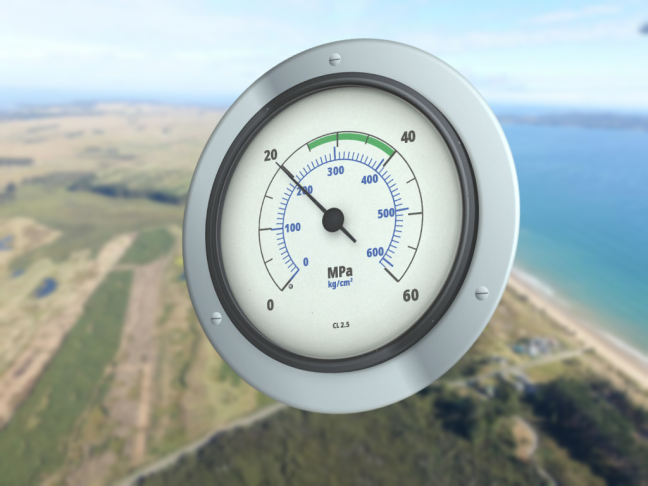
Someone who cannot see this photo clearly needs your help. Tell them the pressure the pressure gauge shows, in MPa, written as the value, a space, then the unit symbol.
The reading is 20 MPa
